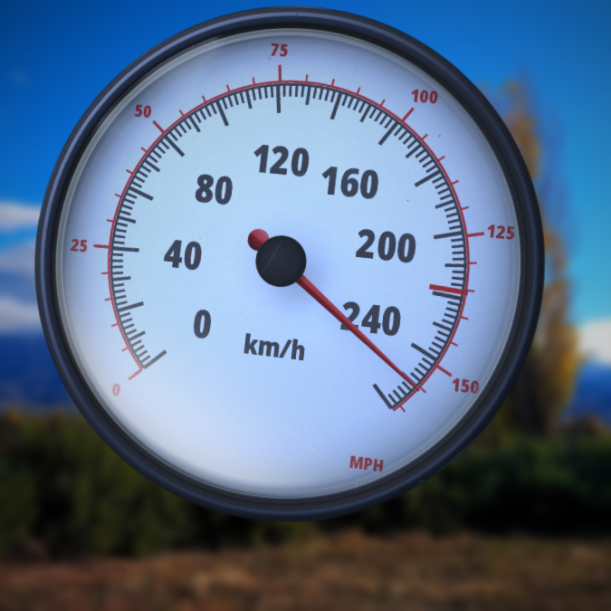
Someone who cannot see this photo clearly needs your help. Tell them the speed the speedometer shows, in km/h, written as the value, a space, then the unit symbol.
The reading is 250 km/h
